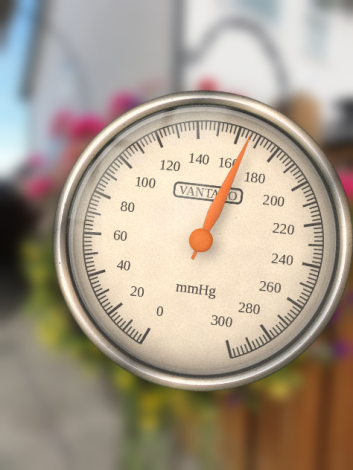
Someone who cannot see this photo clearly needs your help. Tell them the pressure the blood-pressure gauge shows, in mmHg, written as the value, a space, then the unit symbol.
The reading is 166 mmHg
